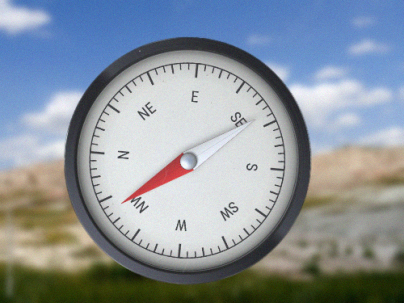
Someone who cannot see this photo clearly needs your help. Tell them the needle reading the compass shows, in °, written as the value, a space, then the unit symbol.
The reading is 322.5 °
